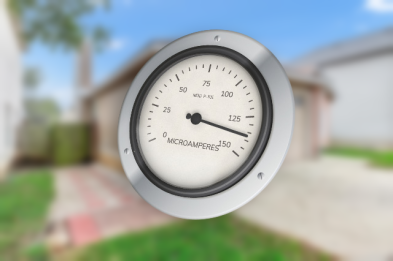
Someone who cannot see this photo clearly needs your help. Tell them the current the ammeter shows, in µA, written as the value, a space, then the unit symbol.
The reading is 137.5 µA
